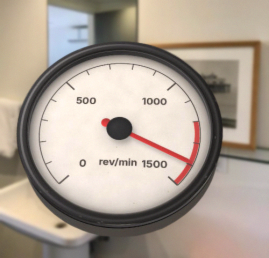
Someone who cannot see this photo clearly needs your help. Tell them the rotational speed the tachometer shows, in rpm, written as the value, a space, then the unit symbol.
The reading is 1400 rpm
